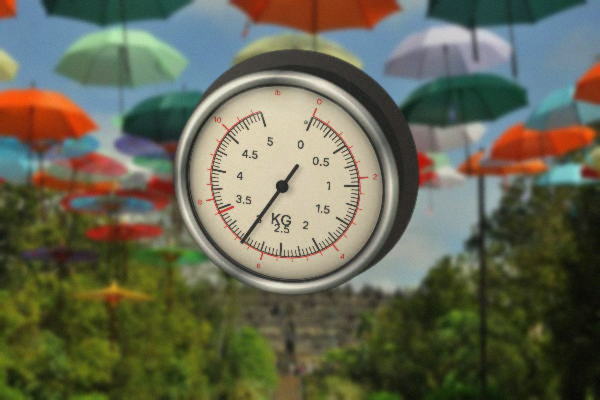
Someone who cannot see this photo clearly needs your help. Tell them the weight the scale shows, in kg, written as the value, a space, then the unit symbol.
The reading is 3 kg
